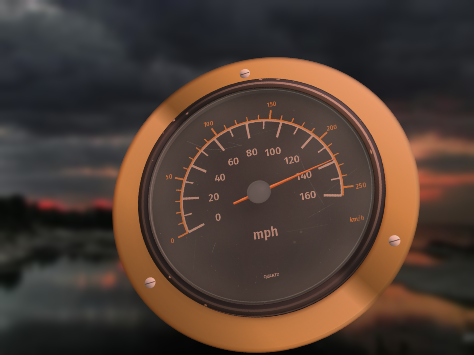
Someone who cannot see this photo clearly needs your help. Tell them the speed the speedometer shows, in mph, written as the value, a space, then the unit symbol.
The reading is 140 mph
